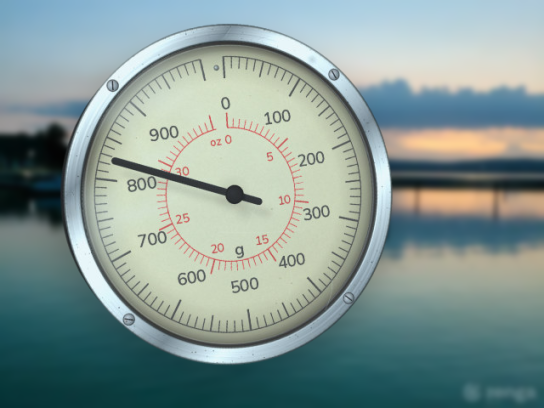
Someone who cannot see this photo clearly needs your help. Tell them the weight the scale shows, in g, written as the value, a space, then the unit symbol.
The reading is 825 g
